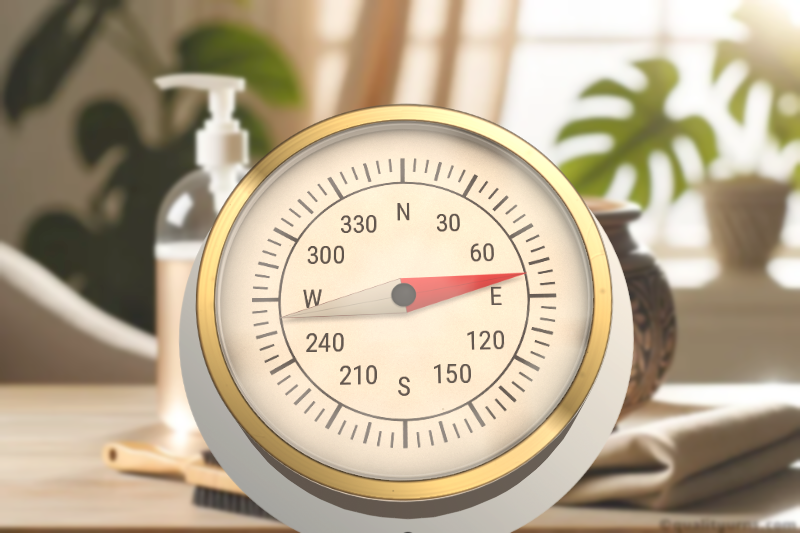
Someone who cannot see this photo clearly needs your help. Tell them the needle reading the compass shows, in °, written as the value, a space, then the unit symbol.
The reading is 80 °
